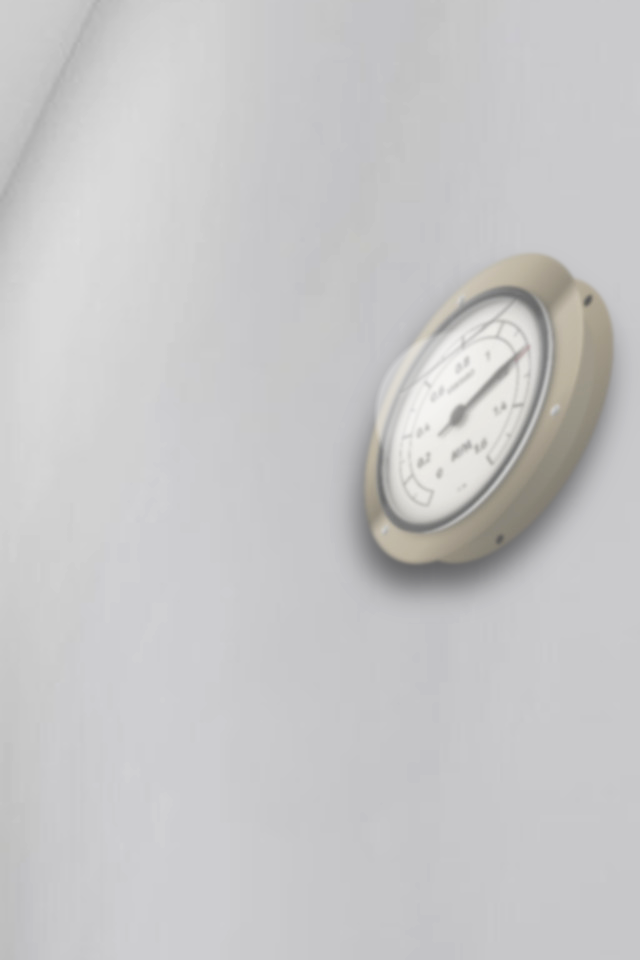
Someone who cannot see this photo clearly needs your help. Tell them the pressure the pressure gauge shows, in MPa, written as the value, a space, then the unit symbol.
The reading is 1.2 MPa
